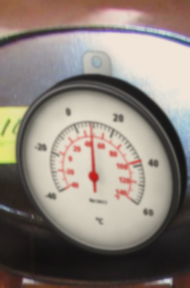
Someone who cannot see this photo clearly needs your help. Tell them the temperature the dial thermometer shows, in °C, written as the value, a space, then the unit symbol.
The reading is 10 °C
